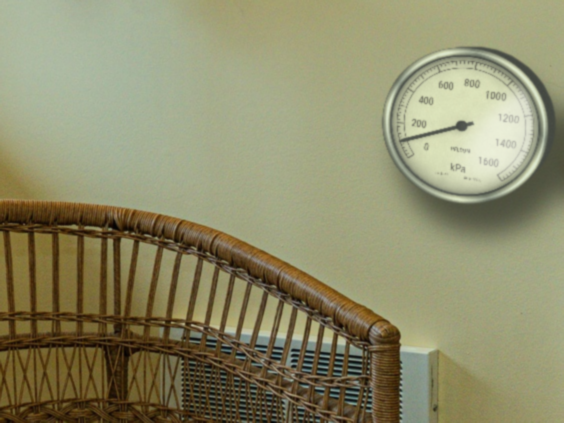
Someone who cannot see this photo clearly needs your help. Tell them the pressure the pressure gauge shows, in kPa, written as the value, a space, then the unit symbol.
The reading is 100 kPa
